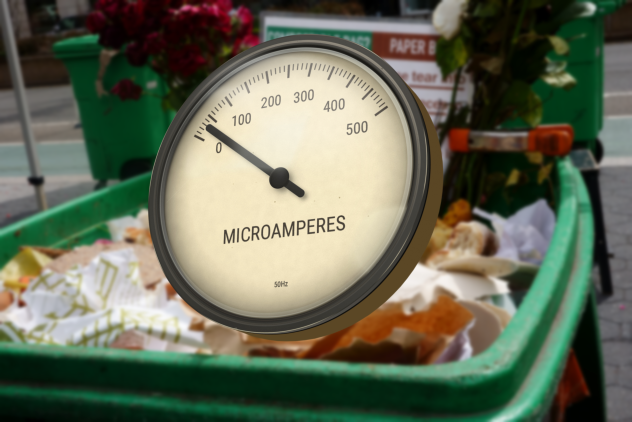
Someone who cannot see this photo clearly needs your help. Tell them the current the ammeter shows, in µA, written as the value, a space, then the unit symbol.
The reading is 30 µA
